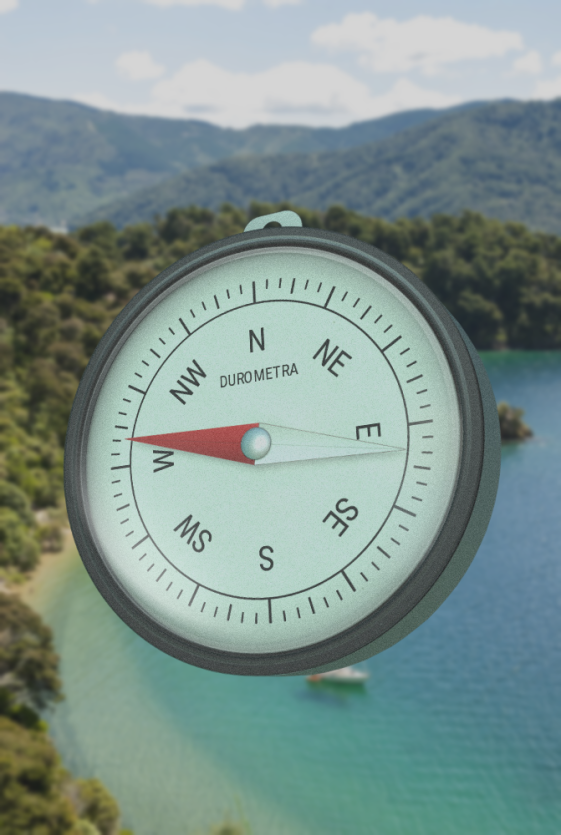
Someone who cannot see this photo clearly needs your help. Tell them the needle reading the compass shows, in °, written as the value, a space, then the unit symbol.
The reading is 280 °
